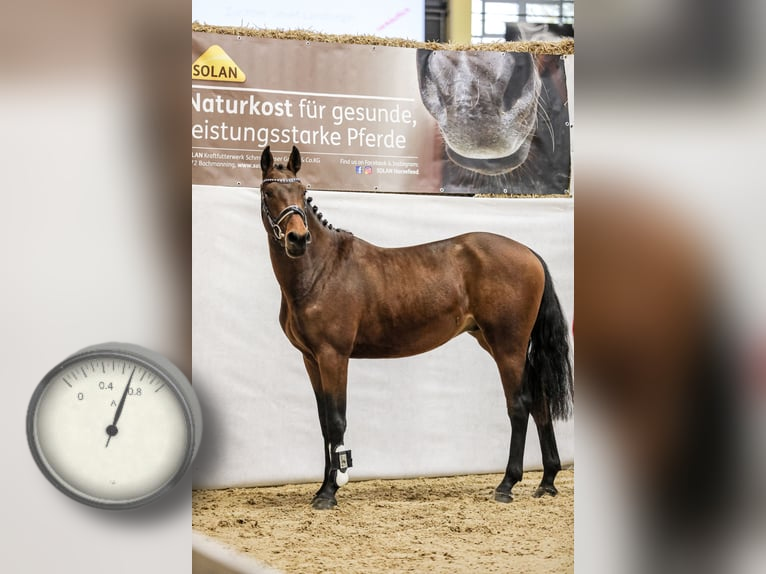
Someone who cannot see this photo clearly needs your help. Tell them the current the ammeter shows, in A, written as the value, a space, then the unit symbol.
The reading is 0.7 A
